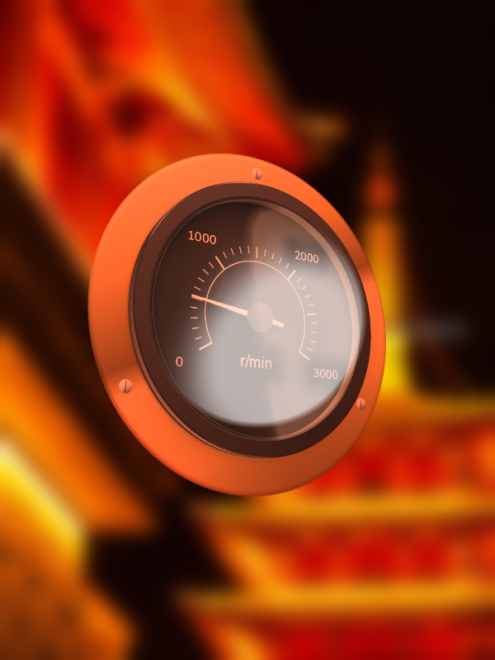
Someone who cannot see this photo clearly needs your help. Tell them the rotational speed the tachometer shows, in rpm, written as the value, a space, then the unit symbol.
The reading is 500 rpm
